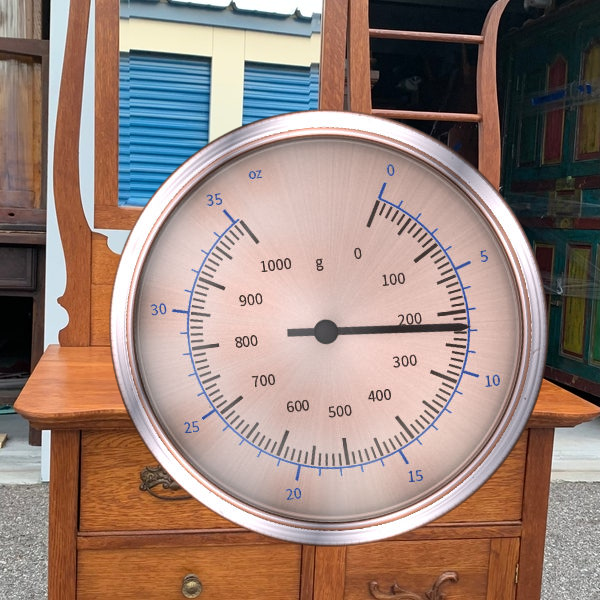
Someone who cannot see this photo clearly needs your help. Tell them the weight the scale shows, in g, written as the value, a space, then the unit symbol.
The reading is 220 g
